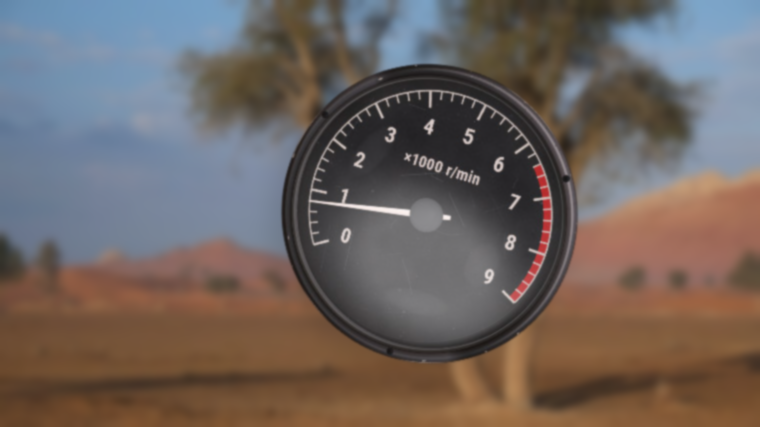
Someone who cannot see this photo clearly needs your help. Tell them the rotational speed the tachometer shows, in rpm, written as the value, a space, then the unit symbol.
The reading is 800 rpm
